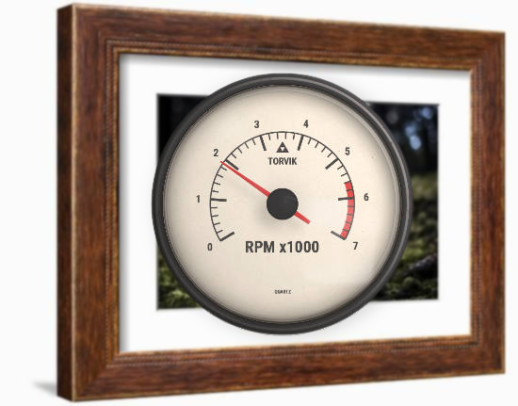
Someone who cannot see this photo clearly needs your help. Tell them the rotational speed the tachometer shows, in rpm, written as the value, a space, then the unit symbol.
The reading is 1900 rpm
